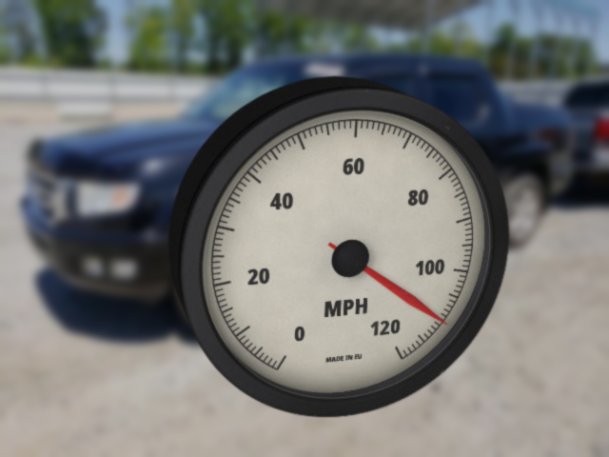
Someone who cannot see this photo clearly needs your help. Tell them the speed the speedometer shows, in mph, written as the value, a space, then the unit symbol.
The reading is 110 mph
